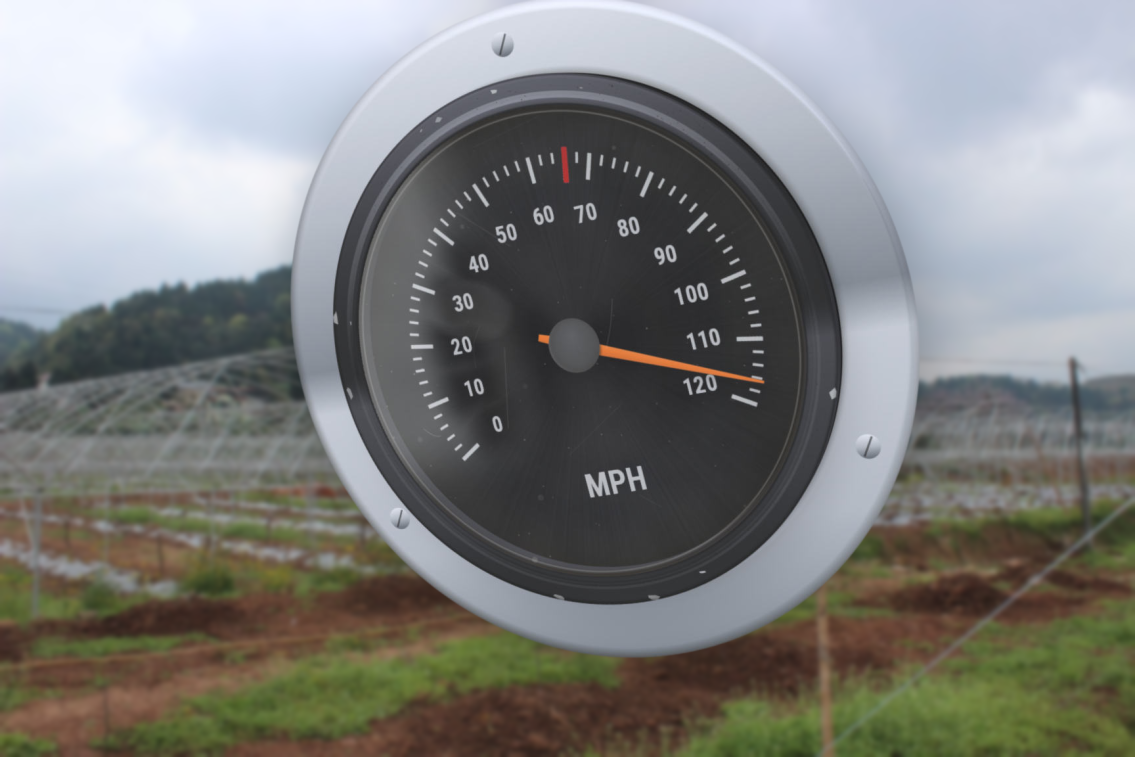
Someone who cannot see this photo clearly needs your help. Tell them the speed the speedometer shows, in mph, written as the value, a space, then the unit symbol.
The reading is 116 mph
